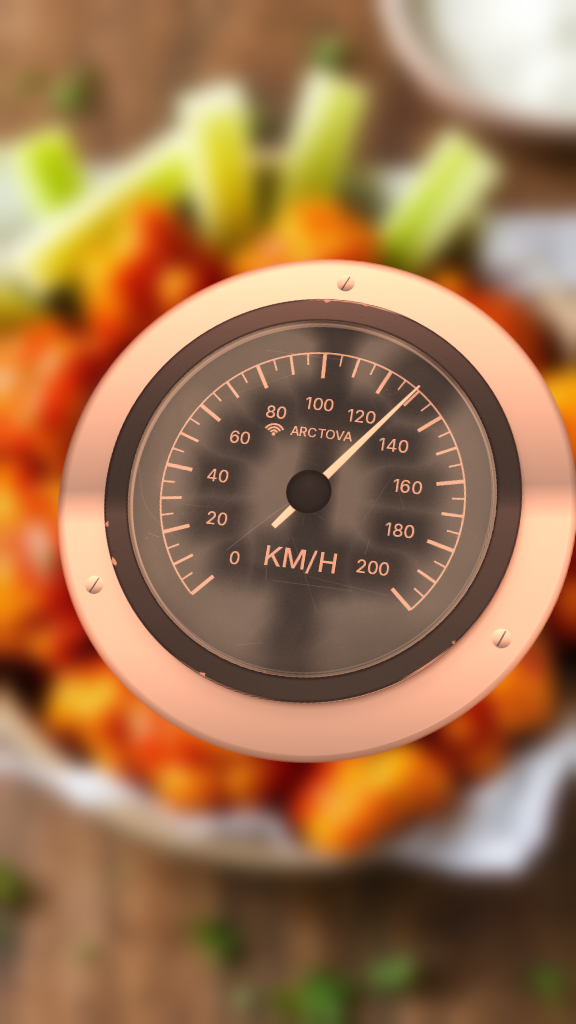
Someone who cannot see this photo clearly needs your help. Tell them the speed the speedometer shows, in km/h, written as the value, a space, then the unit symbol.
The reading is 130 km/h
